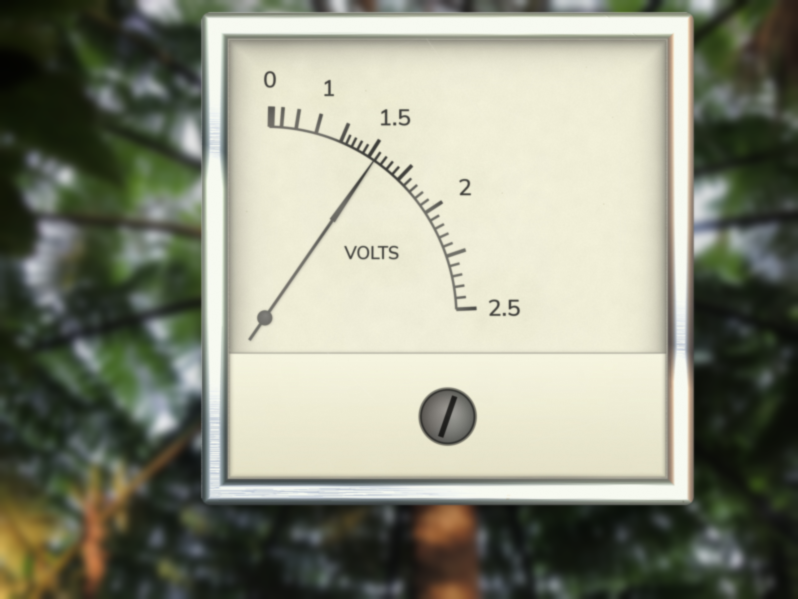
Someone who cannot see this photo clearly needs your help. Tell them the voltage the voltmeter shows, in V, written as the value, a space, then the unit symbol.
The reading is 1.55 V
